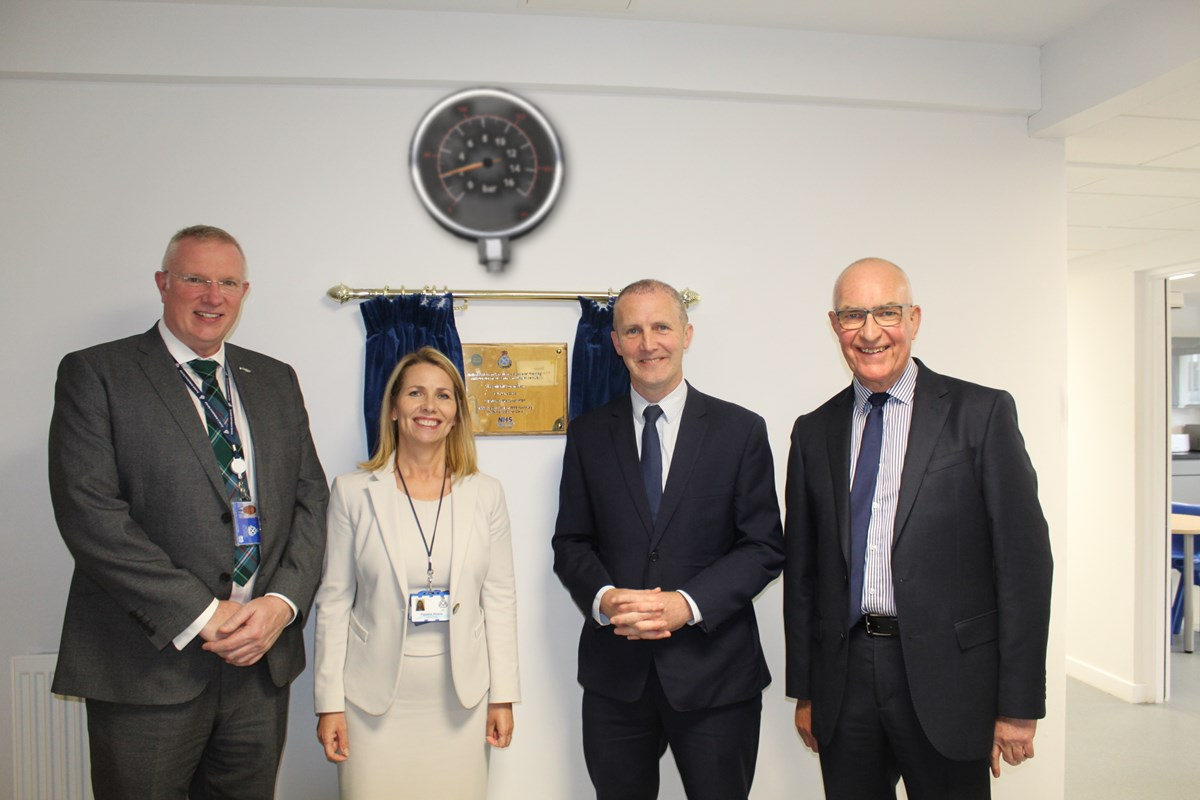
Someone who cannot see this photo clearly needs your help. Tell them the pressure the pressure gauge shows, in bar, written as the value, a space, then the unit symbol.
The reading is 2 bar
